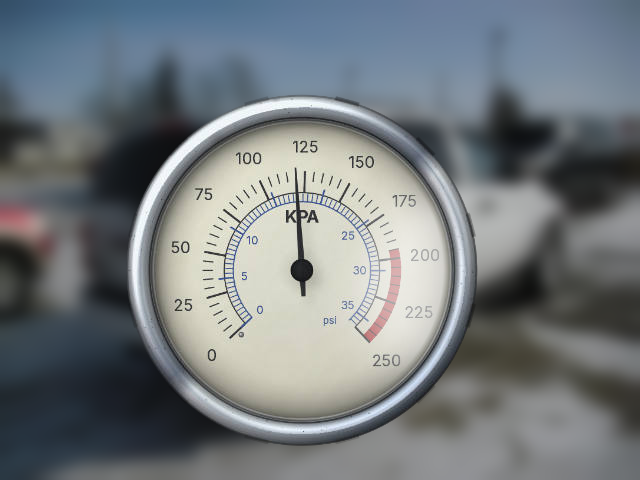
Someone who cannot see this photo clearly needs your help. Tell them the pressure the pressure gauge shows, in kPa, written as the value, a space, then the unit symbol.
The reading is 120 kPa
